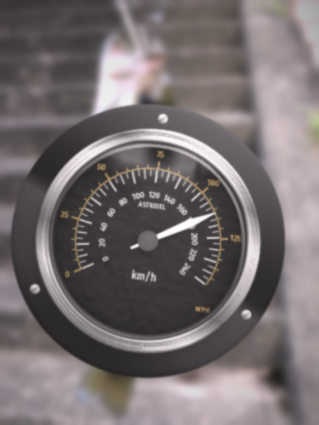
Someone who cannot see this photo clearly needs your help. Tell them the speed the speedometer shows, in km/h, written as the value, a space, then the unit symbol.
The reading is 180 km/h
